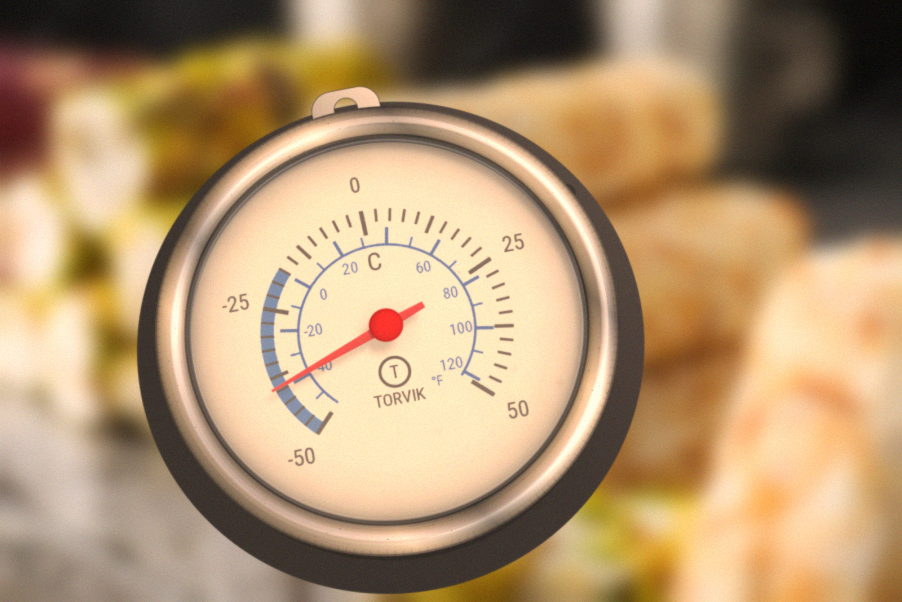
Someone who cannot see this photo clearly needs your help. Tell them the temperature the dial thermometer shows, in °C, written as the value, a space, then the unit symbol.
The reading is -40 °C
